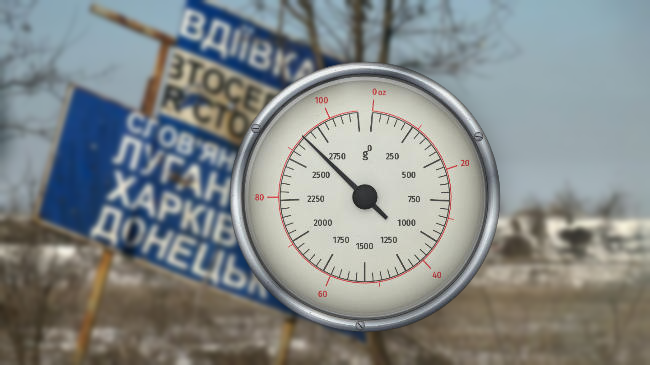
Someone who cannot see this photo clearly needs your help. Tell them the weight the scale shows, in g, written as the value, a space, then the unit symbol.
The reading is 2650 g
